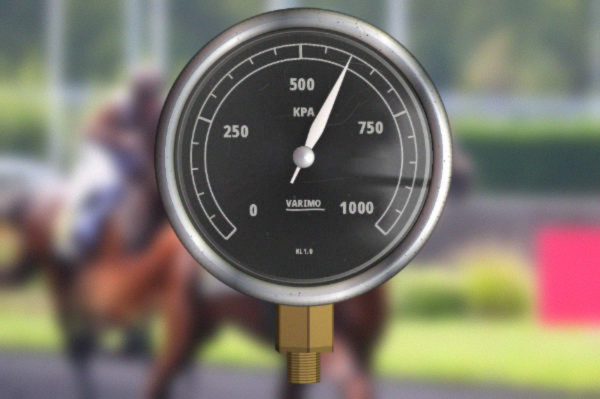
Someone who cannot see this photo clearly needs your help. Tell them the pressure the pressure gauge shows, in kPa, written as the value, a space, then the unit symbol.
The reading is 600 kPa
